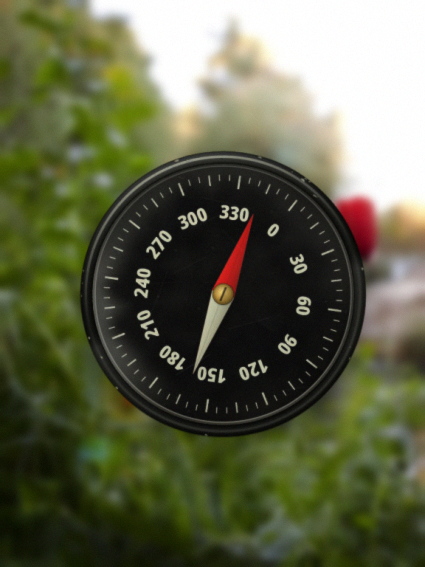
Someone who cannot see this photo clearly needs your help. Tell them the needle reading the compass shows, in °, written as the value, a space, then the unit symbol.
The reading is 342.5 °
